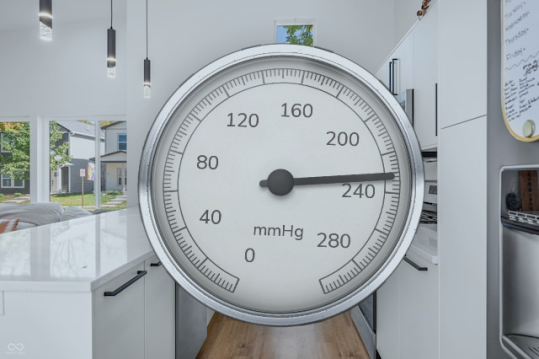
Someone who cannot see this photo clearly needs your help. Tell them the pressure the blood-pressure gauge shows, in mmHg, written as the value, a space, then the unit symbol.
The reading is 232 mmHg
